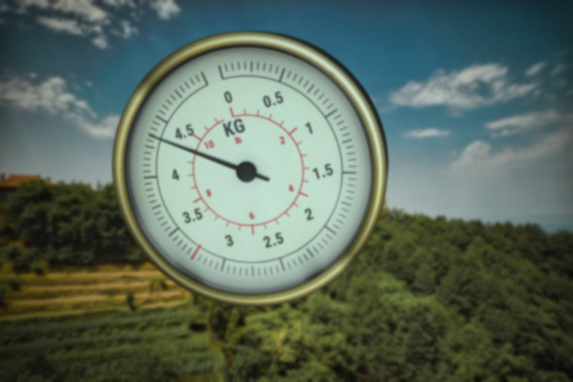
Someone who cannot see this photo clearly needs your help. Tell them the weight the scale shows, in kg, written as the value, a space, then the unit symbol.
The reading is 4.35 kg
